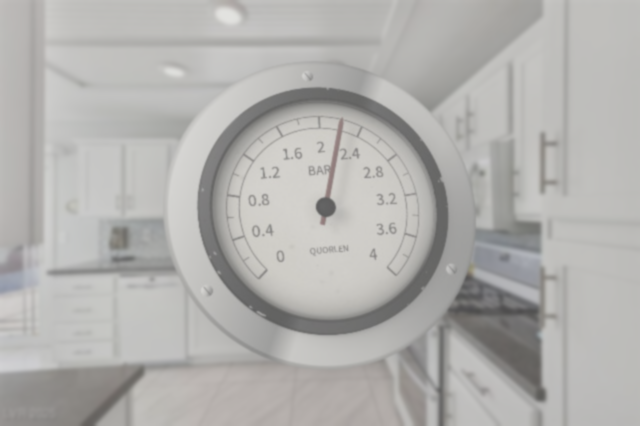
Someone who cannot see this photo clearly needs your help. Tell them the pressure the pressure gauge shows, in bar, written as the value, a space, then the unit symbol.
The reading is 2.2 bar
